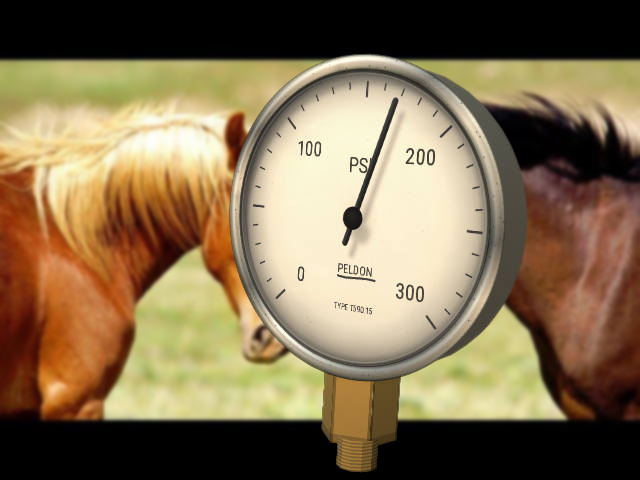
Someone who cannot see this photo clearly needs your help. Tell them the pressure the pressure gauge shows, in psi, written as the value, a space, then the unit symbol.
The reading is 170 psi
